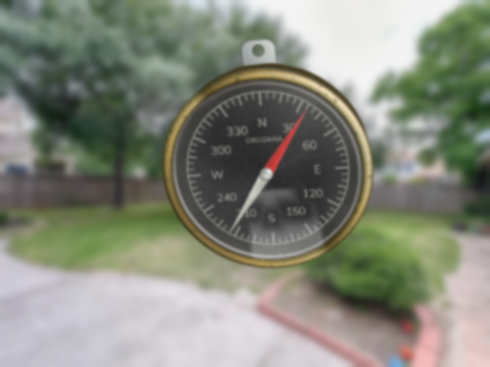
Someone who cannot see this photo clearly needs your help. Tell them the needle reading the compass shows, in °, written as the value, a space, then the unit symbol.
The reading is 35 °
